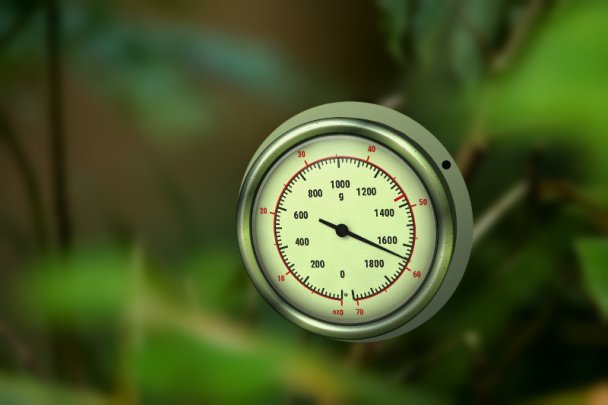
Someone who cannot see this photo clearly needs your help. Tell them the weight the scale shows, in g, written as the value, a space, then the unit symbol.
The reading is 1660 g
